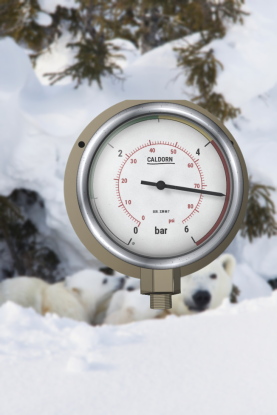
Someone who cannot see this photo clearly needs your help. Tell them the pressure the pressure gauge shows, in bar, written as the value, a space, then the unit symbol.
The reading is 5 bar
